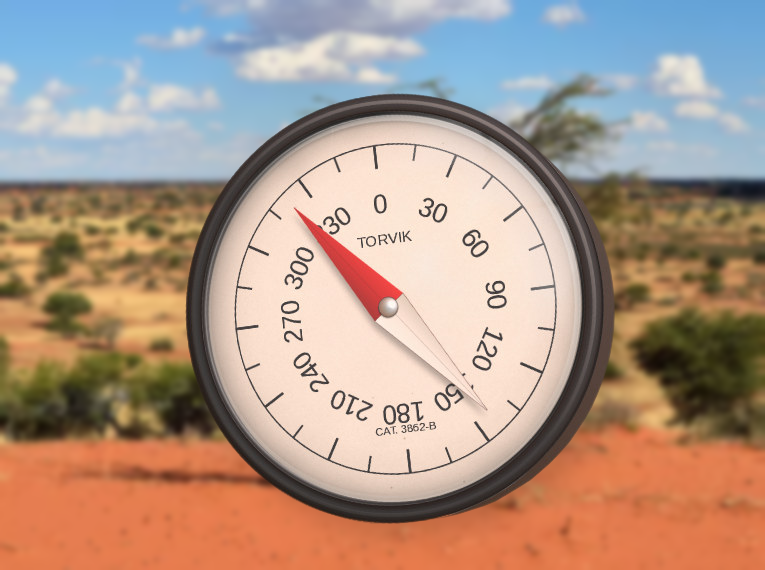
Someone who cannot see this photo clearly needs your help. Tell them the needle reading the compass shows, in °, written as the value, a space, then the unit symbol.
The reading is 322.5 °
